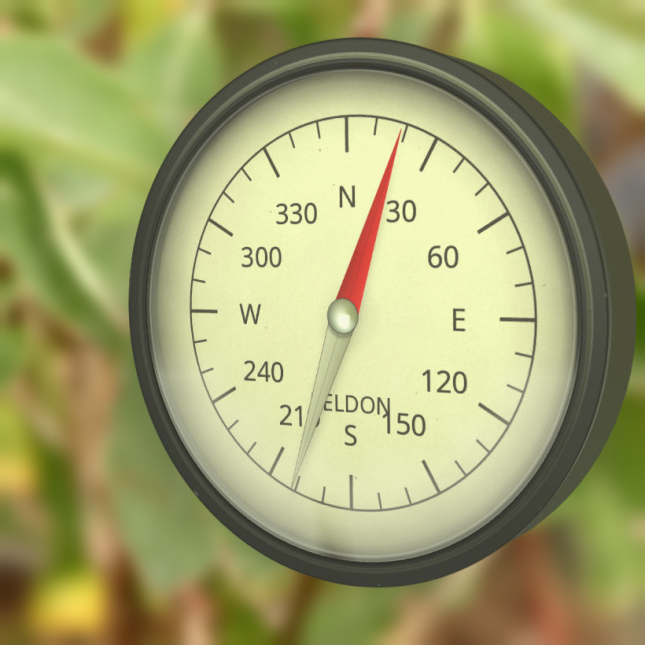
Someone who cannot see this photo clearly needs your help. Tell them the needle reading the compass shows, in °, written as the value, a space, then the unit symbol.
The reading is 20 °
